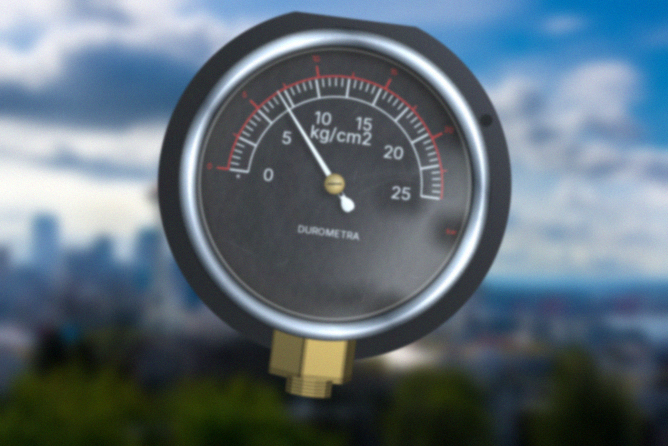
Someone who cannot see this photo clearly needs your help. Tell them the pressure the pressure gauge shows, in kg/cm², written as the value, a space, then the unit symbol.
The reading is 7 kg/cm²
